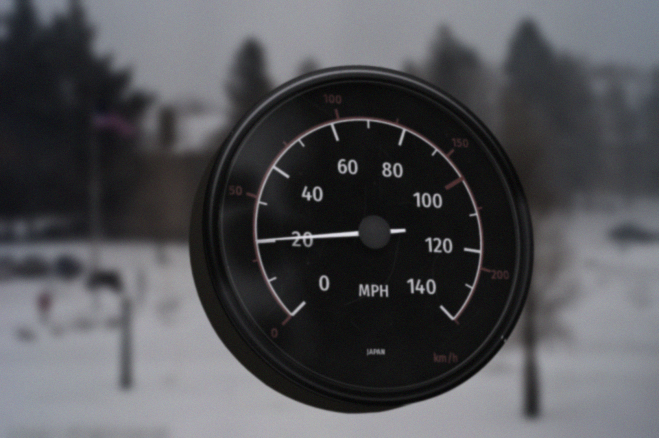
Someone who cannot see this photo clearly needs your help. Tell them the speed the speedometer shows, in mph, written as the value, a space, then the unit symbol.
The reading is 20 mph
